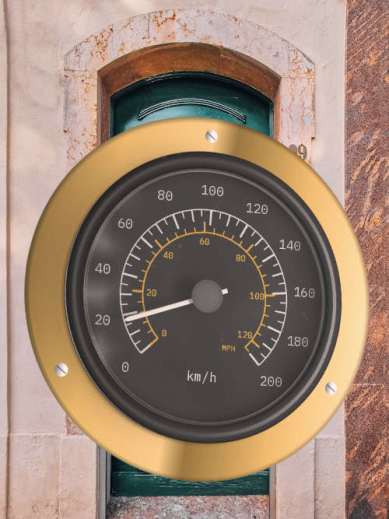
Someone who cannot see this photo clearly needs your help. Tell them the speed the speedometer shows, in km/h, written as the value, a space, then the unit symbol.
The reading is 17.5 km/h
